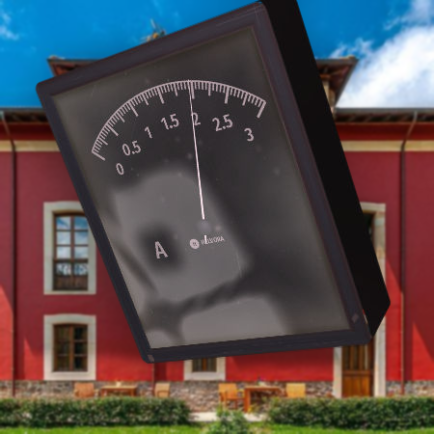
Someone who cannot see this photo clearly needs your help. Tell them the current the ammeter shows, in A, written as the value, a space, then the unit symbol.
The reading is 2 A
